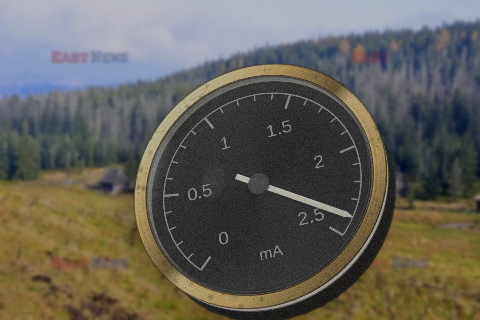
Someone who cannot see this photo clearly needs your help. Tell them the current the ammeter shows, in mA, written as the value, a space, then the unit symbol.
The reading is 2.4 mA
